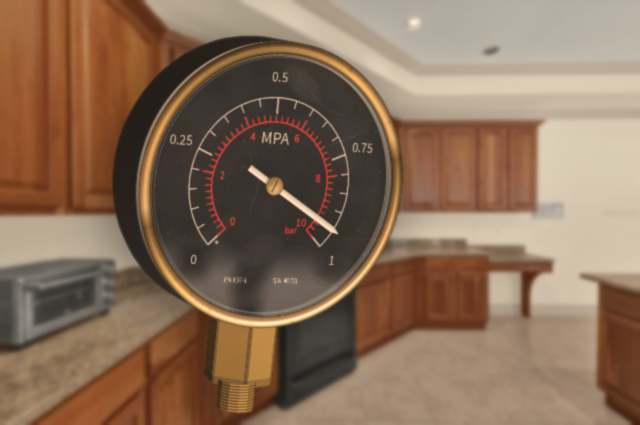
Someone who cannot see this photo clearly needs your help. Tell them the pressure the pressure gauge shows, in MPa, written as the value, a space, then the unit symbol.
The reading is 0.95 MPa
